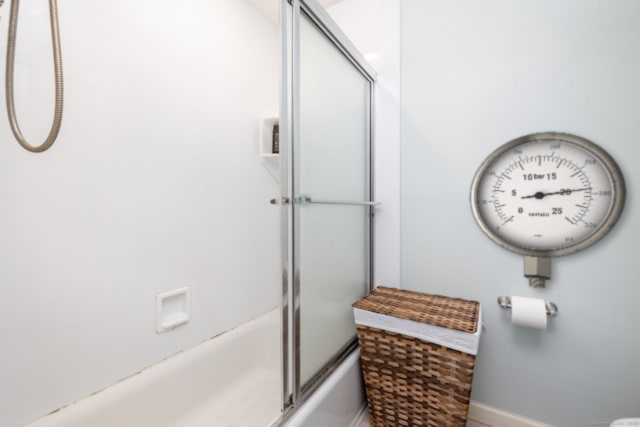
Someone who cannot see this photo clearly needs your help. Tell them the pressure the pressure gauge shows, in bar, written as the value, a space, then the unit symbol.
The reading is 20 bar
